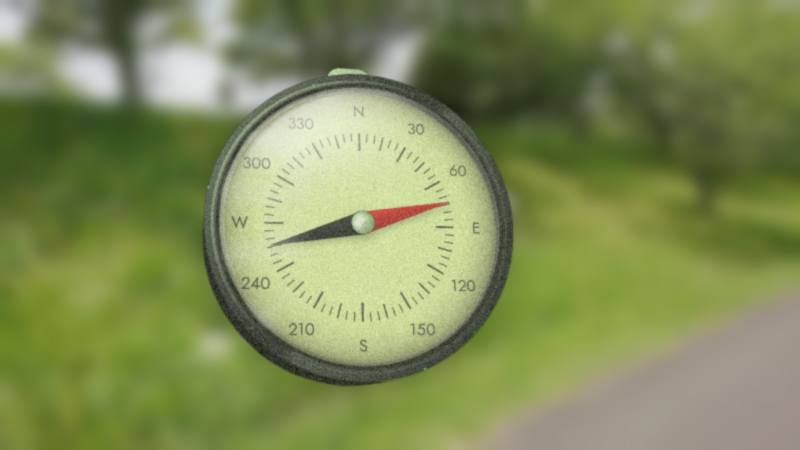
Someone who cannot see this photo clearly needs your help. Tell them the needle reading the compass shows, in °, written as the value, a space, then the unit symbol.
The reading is 75 °
